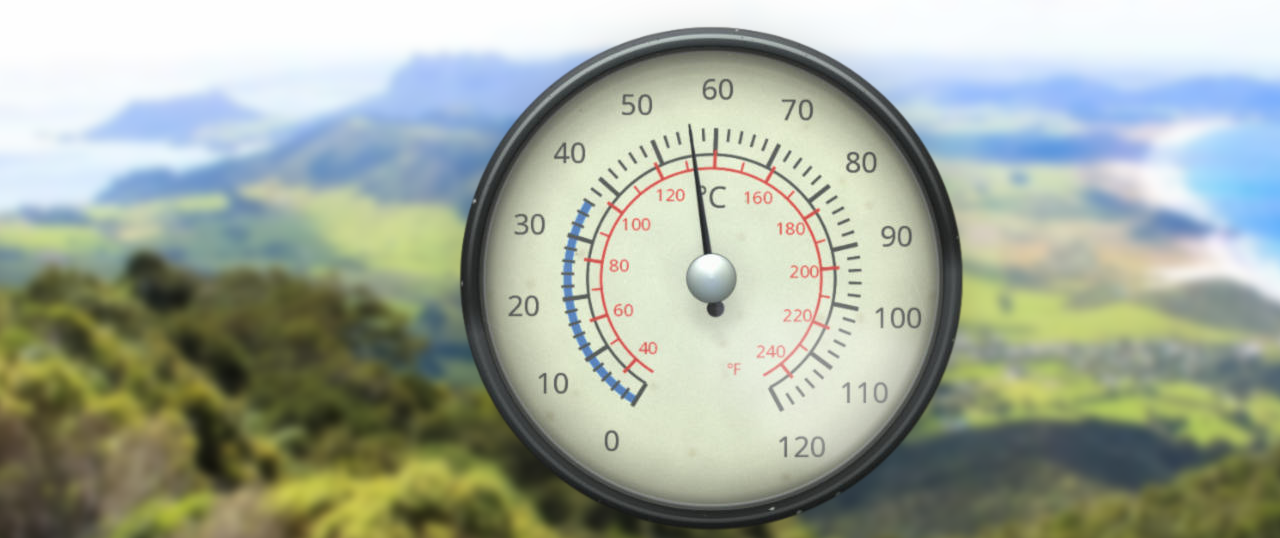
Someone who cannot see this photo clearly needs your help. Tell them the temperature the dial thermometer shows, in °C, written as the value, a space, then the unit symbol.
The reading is 56 °C
